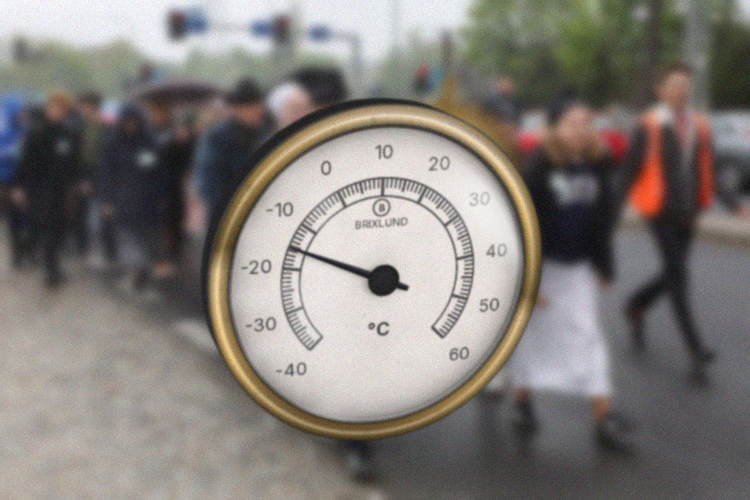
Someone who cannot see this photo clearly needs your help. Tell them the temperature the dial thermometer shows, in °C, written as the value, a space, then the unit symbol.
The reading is -15 °C
